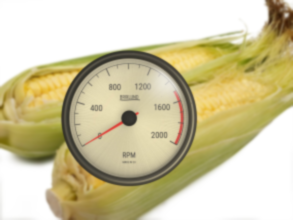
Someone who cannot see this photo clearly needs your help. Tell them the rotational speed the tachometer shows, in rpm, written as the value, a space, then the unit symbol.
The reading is 0 rpm
